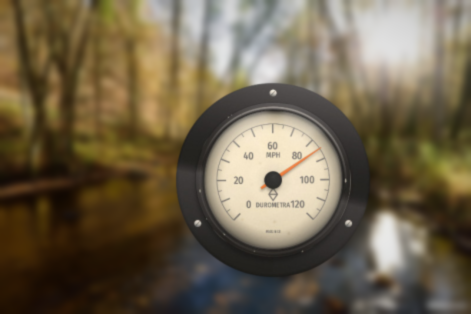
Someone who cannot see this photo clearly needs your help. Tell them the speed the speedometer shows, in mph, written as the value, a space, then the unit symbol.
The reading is 85 mph
